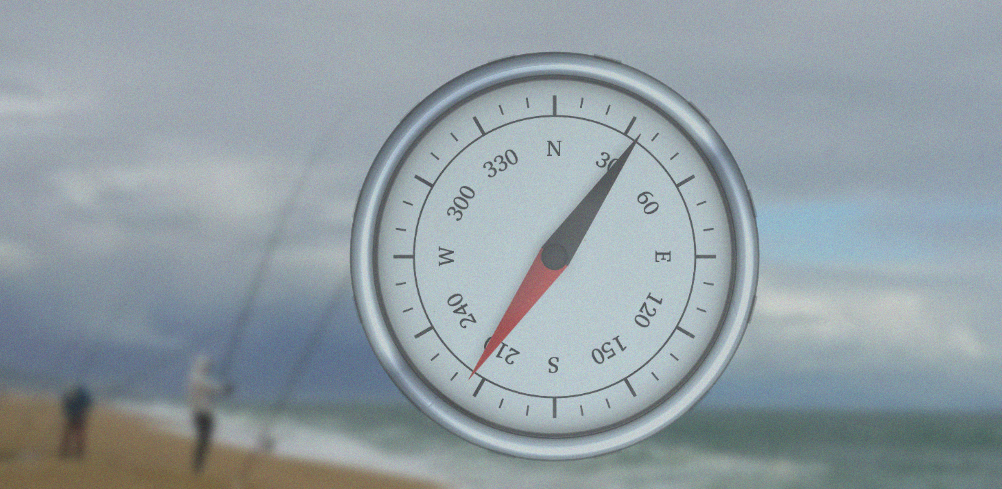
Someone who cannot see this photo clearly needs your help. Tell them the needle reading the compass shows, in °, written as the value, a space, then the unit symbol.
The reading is 215 °
